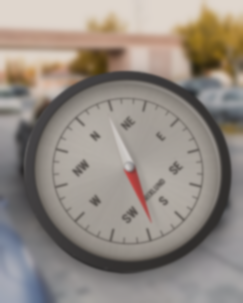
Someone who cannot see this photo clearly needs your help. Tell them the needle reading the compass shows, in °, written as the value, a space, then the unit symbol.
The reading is 205 °
